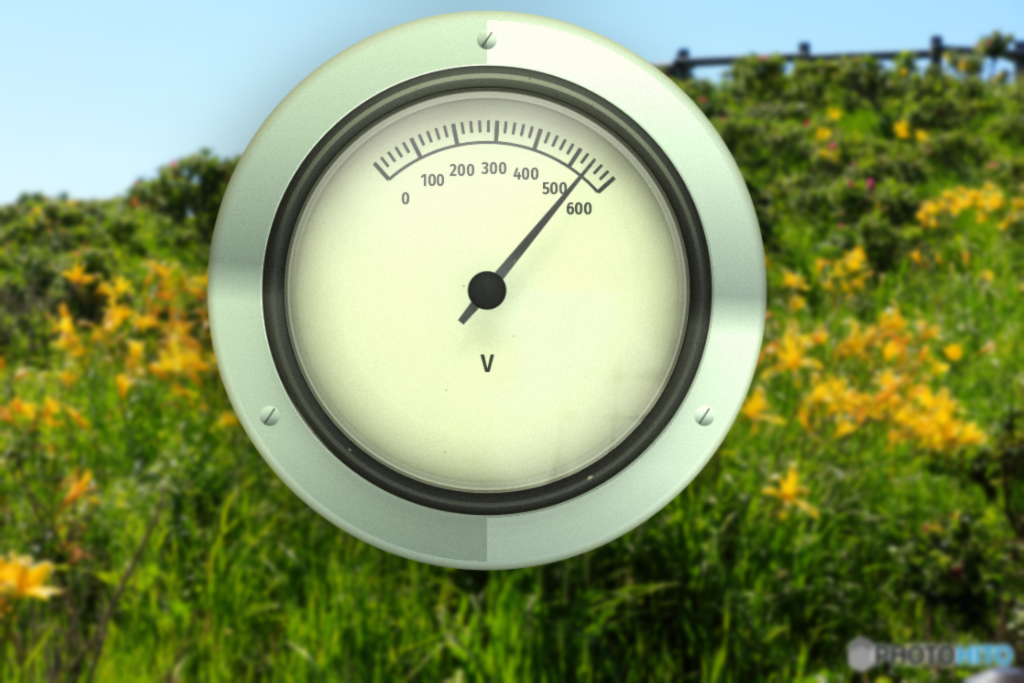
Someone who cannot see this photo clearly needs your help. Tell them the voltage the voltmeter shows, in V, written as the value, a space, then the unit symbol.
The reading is 540 V
